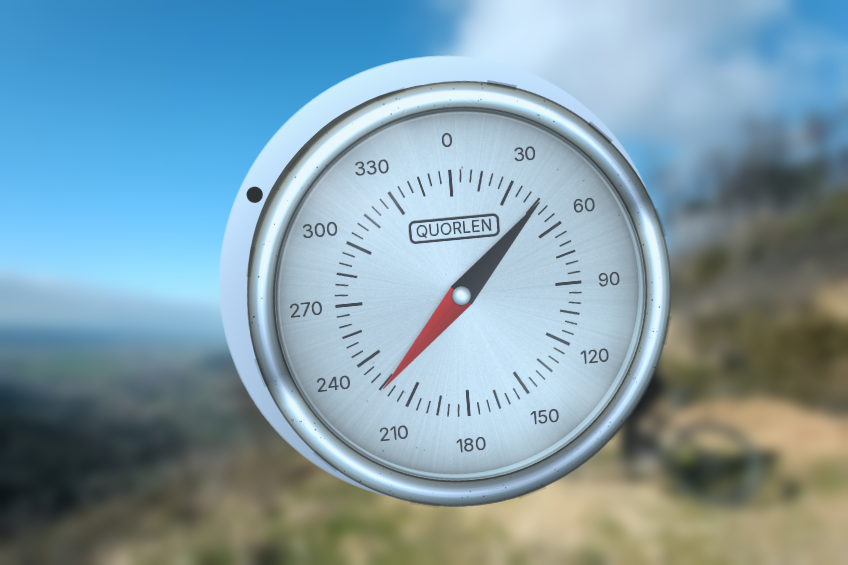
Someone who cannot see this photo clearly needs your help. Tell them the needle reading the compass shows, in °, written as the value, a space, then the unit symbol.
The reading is 225 °
